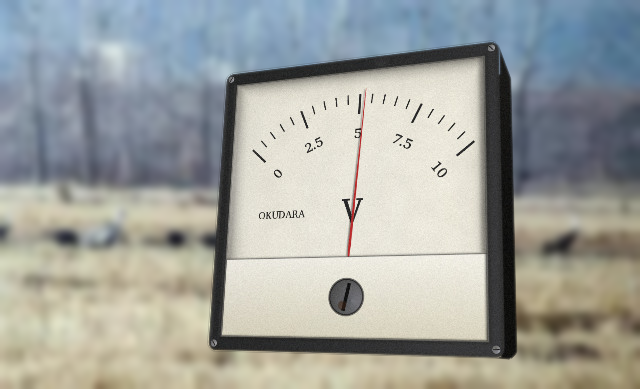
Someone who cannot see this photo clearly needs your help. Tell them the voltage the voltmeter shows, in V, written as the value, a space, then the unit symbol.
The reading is 5.25 V
